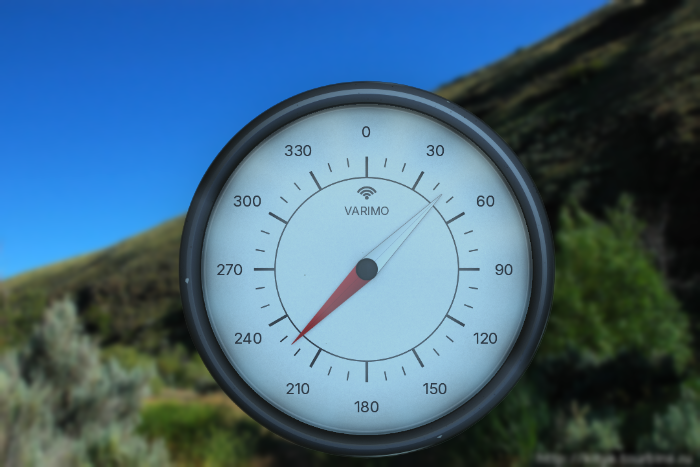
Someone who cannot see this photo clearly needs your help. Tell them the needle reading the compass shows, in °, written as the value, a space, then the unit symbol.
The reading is 225 °
